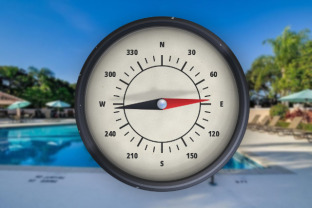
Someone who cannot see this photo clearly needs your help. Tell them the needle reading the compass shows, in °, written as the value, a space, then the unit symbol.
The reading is 85 °
